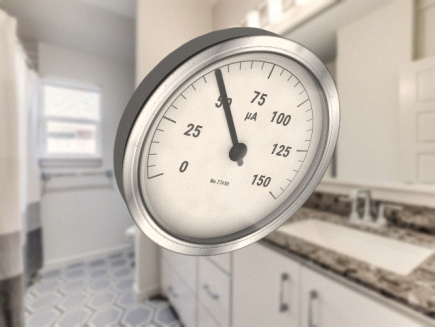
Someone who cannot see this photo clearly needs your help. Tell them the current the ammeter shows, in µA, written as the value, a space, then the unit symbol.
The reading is 50 µA
